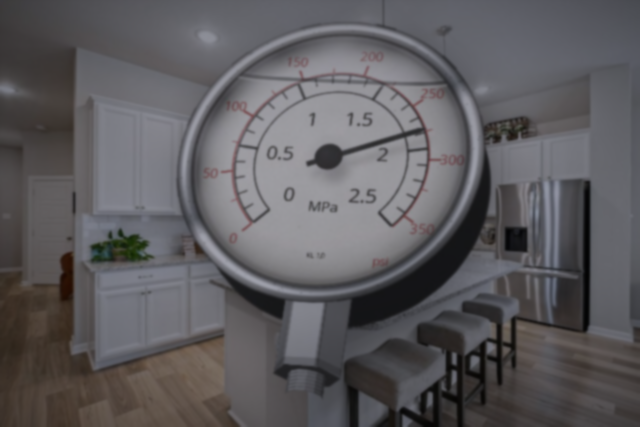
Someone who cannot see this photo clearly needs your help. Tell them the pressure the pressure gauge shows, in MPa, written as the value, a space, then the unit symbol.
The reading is 1.9 MPa
